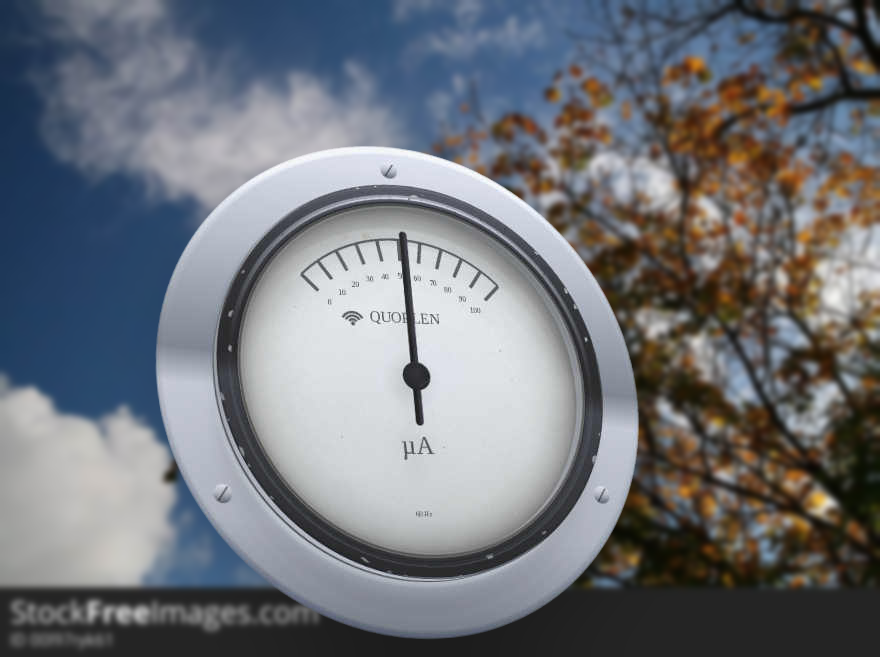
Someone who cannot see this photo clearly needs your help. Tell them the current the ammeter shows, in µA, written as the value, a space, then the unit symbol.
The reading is 50 µA
